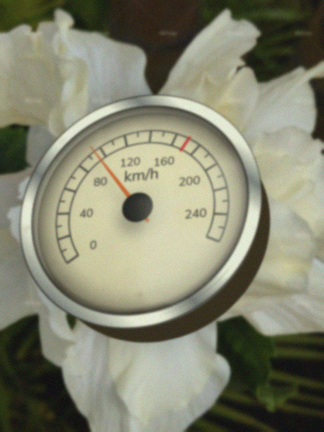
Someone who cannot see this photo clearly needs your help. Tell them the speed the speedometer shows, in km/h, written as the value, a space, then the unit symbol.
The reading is 95 km/h
